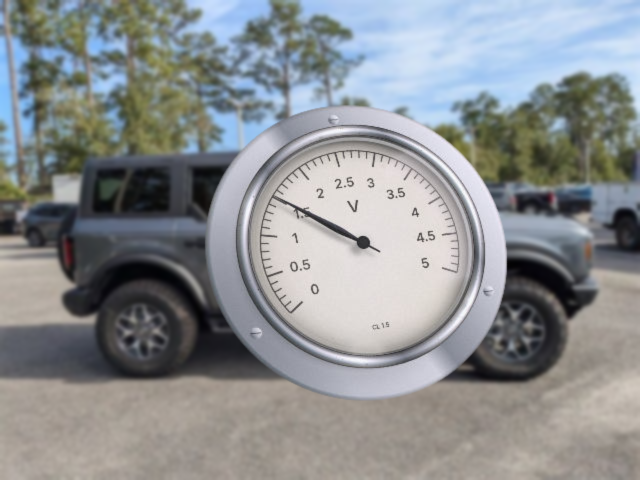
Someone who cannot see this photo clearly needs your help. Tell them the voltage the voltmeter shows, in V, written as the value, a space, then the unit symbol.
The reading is 1.5 V
